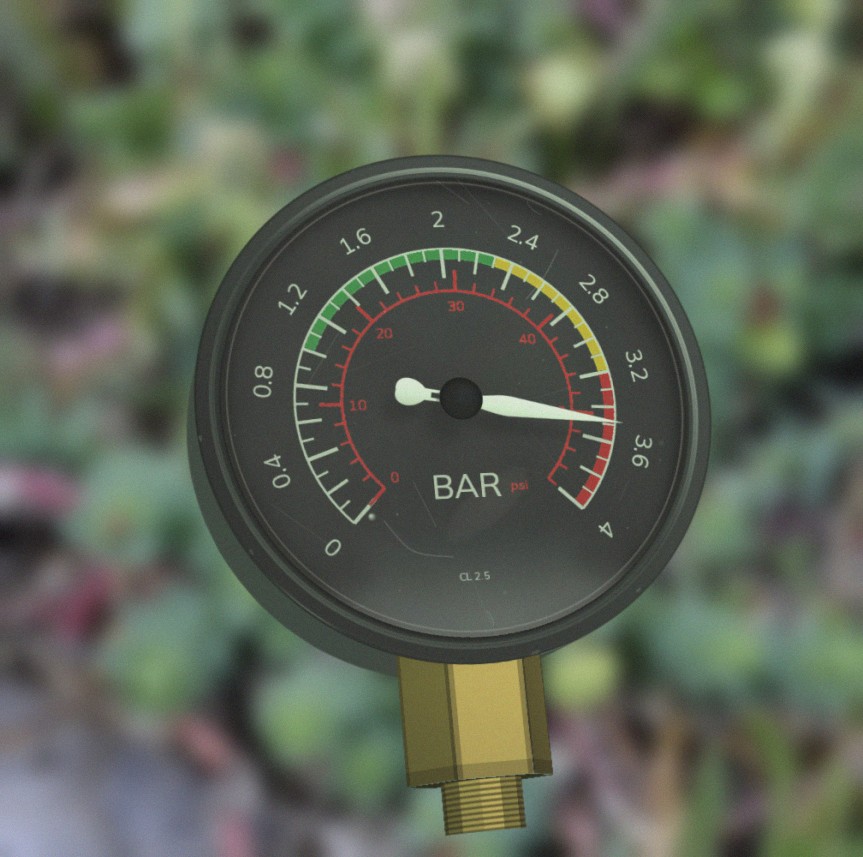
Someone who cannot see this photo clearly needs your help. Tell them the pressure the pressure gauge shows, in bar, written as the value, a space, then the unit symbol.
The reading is 3.5 bar
